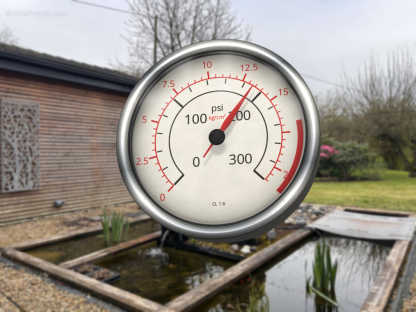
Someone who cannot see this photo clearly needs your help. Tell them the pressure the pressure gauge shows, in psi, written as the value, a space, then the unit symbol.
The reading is 190 psi
